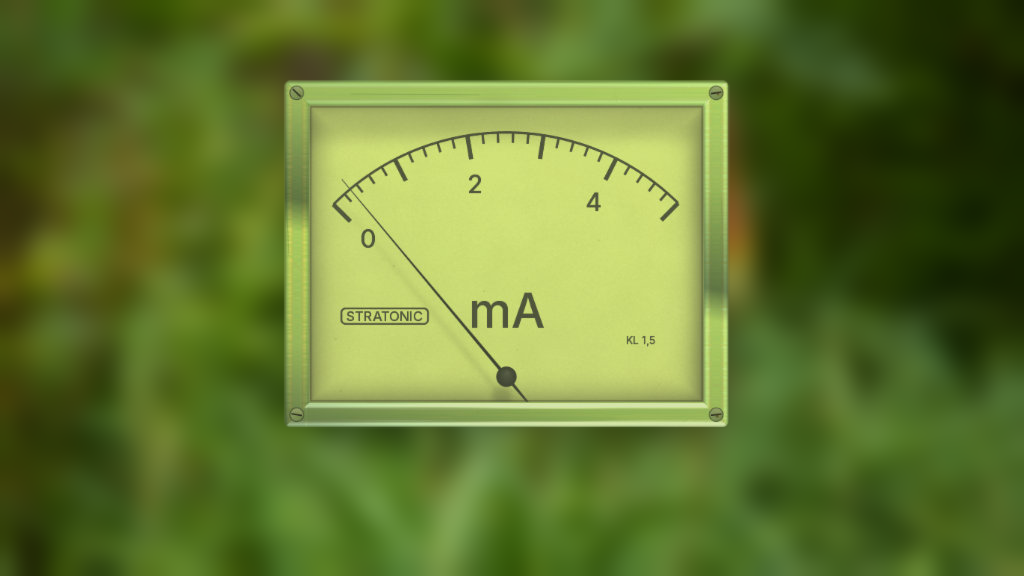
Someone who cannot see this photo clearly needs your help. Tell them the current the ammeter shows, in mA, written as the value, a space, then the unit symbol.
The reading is 0.3 mA
